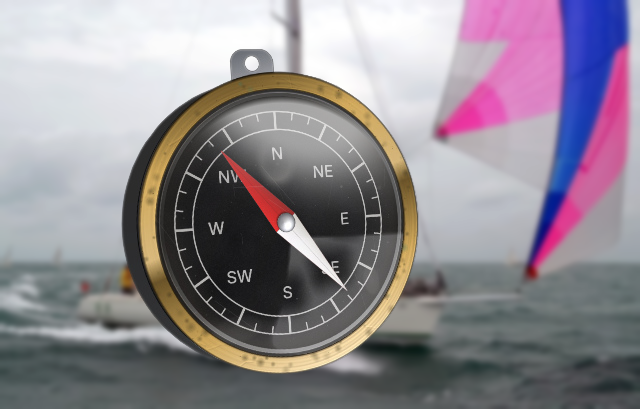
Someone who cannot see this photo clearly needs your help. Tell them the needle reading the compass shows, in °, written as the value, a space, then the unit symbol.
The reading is 320 °
